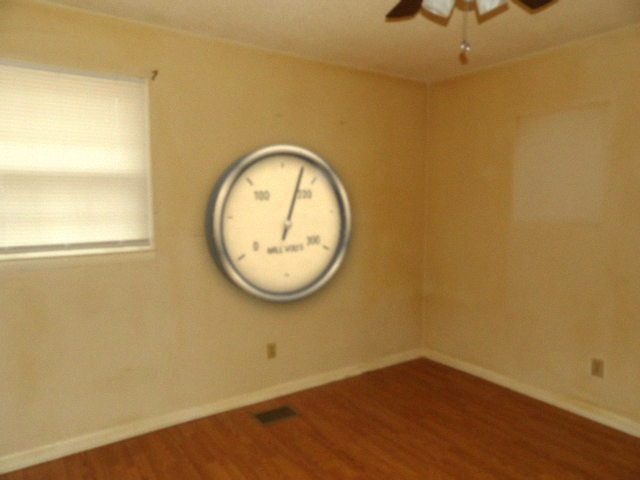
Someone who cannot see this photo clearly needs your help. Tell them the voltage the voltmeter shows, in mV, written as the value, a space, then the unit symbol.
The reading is 175 mV
